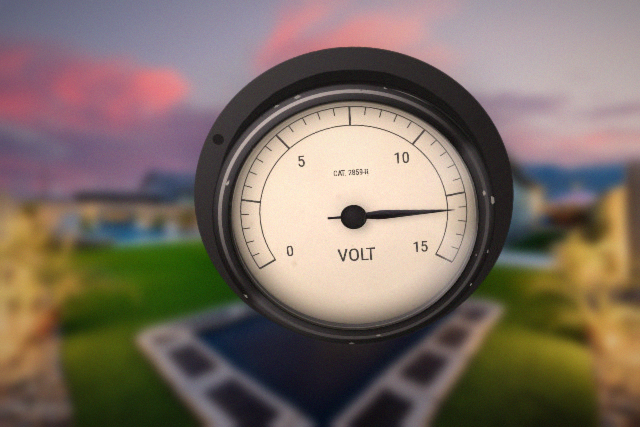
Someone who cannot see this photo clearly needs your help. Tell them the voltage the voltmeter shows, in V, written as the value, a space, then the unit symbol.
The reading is 13 V
